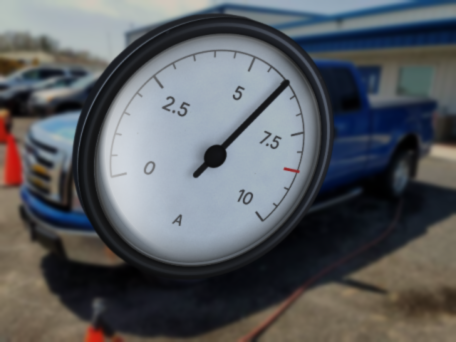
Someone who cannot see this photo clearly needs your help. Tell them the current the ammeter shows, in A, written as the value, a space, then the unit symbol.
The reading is 6 A
